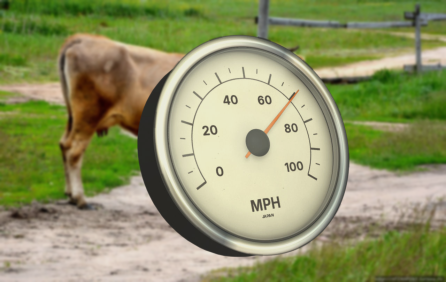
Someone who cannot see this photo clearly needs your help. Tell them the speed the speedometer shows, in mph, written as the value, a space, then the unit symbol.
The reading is 70 mph
